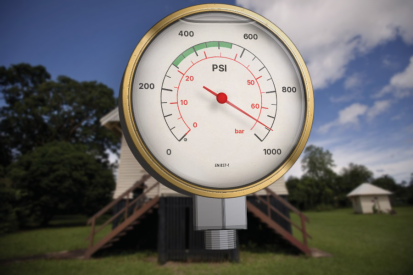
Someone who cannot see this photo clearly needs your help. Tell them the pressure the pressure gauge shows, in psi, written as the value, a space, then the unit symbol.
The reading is 950 psi
